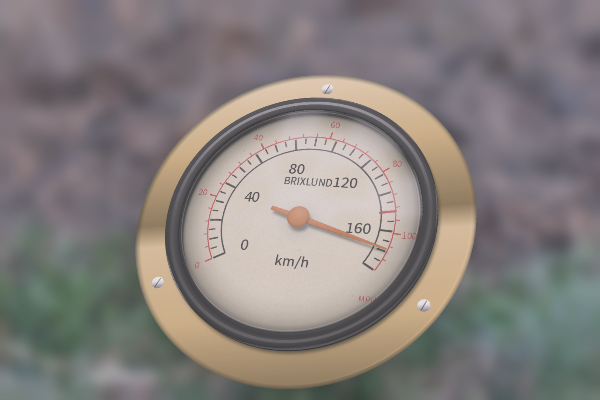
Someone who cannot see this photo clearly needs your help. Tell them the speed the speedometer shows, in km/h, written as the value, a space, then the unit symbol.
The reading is 170 km/h
